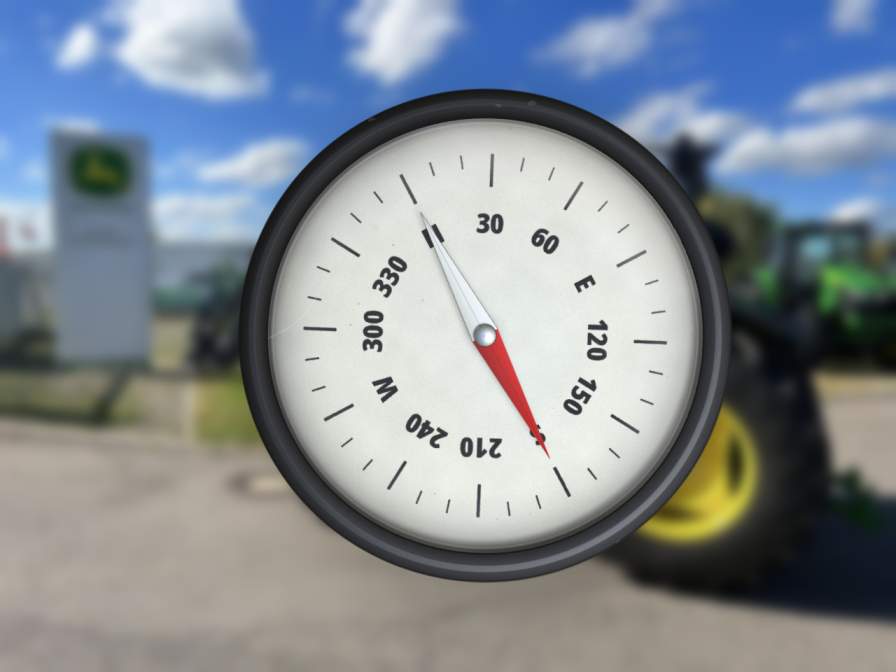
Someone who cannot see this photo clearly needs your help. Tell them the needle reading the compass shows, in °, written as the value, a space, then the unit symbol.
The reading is 180 °
